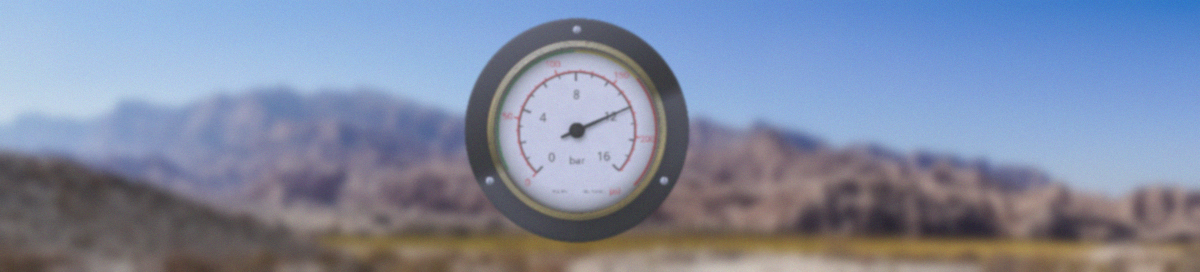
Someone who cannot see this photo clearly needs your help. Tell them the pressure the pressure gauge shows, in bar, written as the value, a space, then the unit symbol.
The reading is 12 bar
